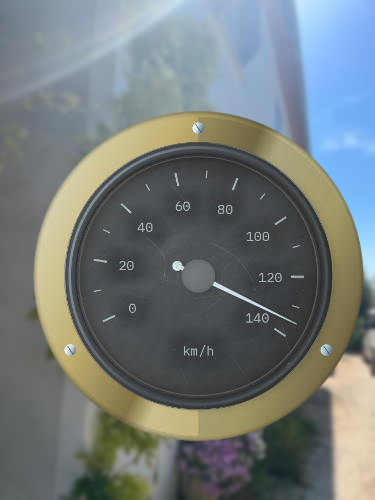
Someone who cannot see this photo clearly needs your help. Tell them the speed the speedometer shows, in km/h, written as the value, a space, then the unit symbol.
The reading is 135 km/h
